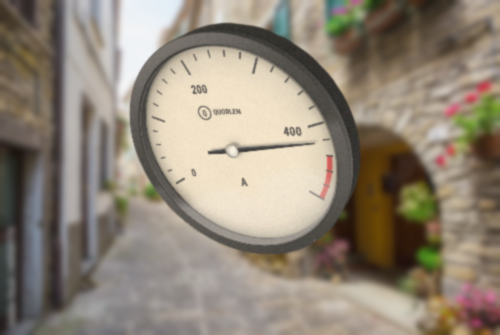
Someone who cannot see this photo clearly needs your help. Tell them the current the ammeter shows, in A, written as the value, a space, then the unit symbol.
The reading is 420 A
